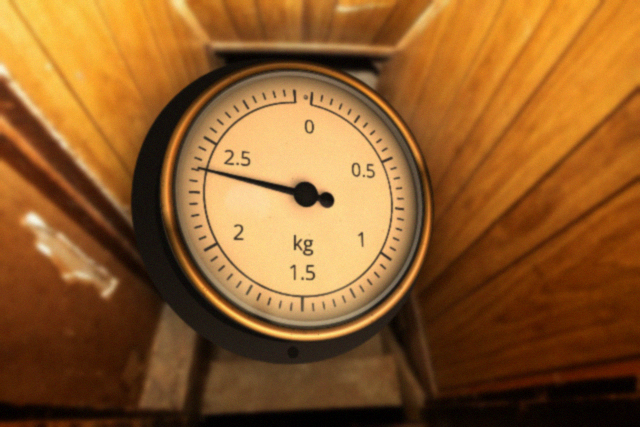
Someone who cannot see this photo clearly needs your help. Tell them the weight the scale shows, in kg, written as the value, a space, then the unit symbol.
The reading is 2.35 kg
